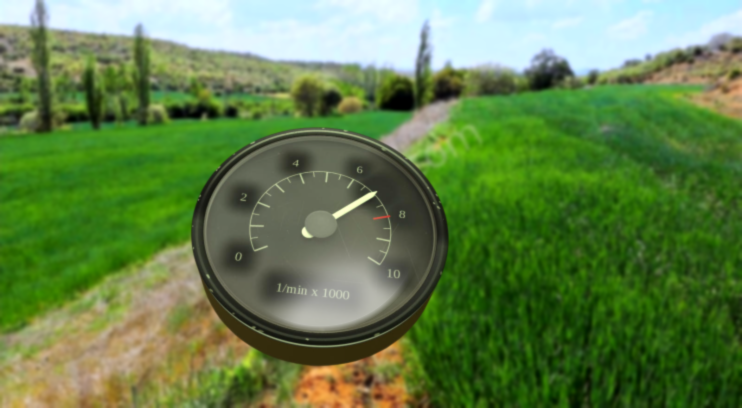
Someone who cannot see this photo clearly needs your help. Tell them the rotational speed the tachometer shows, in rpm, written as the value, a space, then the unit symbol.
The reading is 7000 rpm
